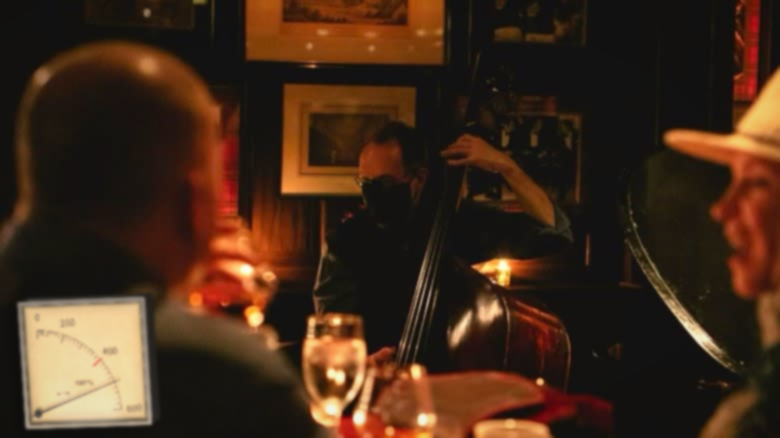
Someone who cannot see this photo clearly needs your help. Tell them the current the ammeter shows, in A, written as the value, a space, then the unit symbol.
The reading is 500 A
